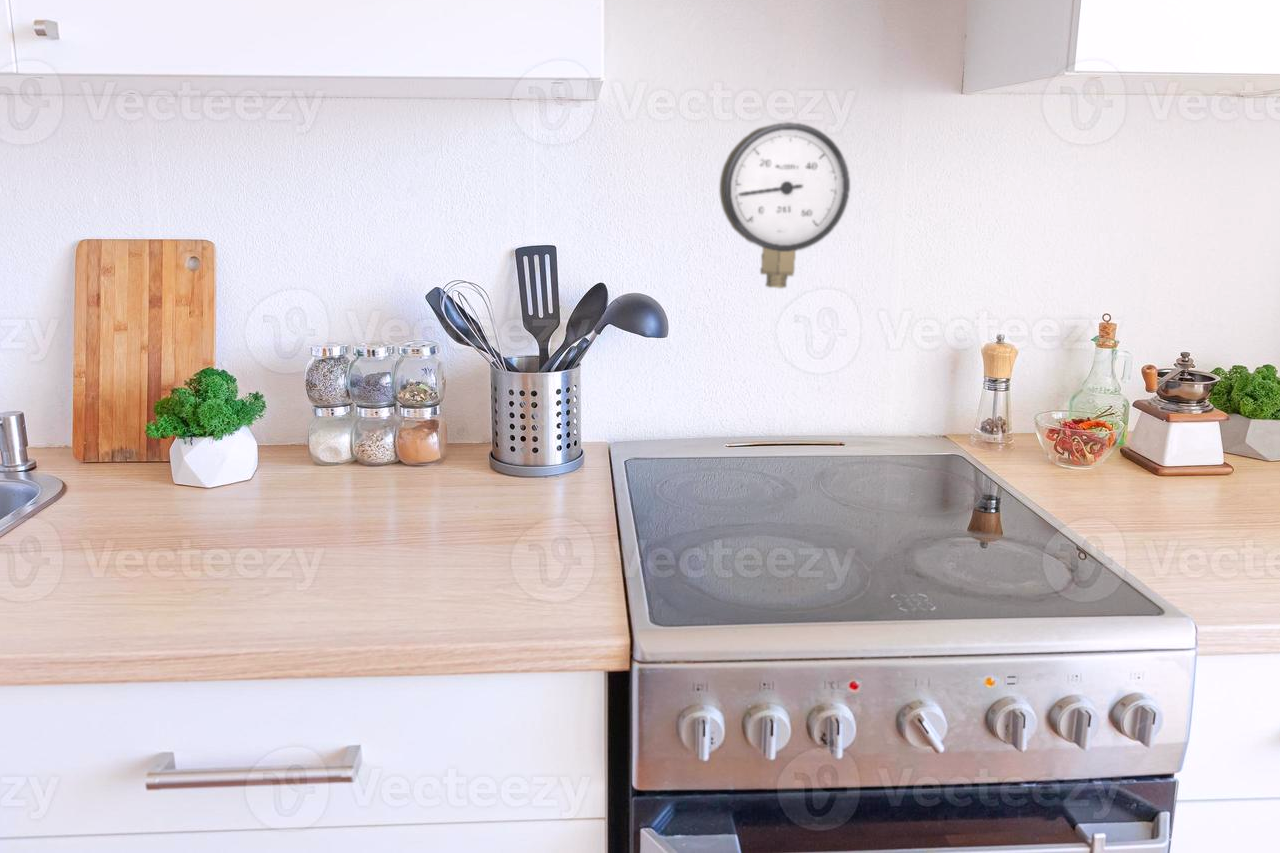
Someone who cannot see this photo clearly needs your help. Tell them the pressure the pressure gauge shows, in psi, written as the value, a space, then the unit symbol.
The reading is 7.5 psi
